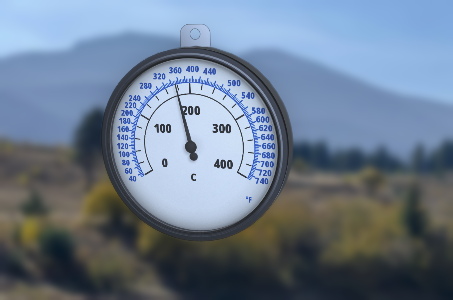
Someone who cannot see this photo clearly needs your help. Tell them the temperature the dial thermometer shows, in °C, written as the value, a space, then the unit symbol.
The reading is 180 °C
